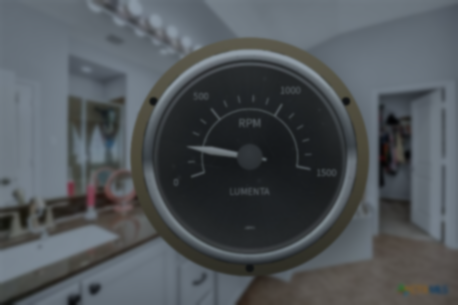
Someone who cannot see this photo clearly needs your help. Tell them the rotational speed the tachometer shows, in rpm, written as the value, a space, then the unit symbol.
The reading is 200 rpm
